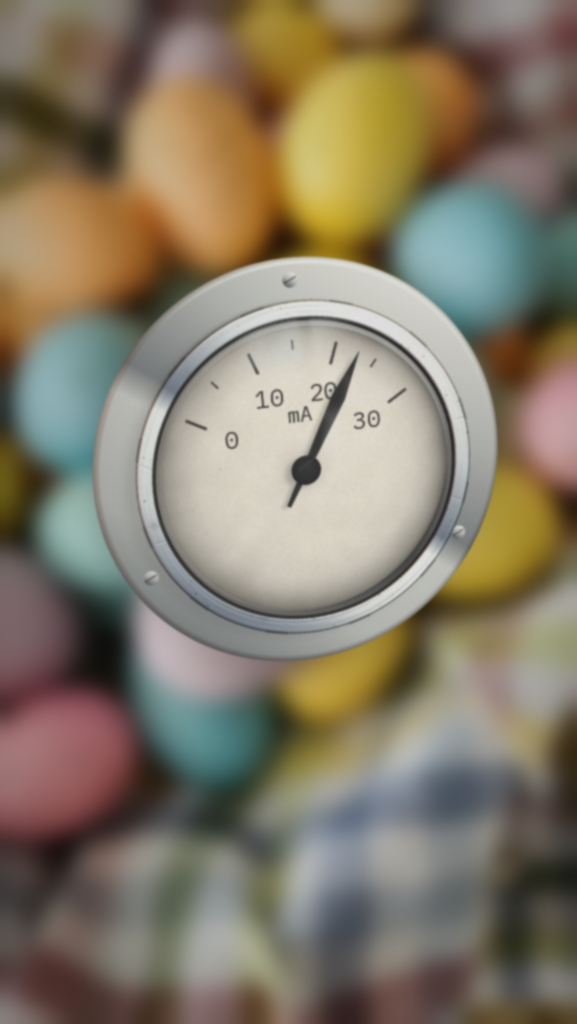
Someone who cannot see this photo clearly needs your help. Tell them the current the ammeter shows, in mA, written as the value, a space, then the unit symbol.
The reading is 22.5 mA
